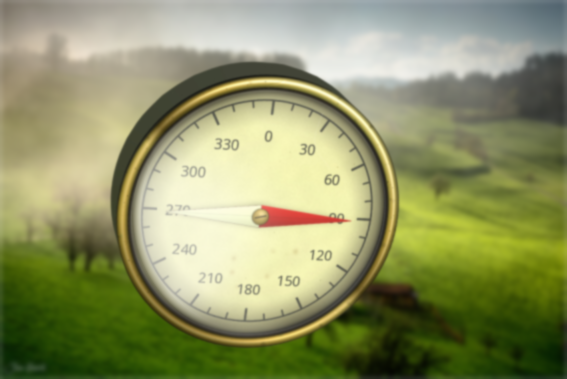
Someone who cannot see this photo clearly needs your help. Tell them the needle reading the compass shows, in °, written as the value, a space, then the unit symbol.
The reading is 90 °
